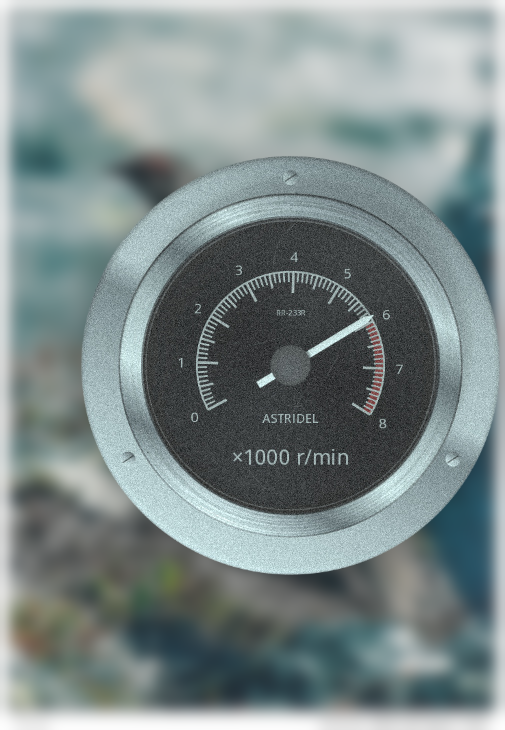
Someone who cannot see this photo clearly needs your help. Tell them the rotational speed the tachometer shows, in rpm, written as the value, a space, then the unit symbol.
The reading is 5900 rpm
